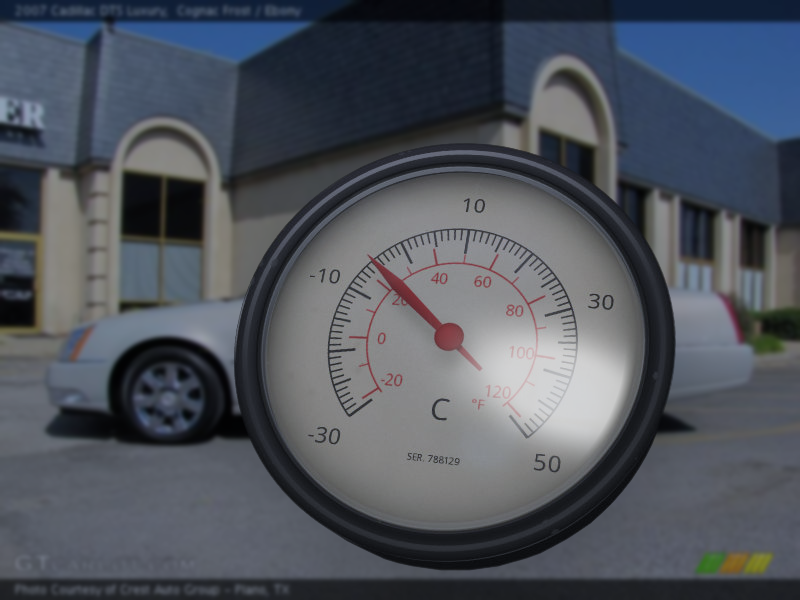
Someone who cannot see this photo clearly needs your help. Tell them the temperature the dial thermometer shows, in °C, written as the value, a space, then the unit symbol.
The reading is -5 °C
